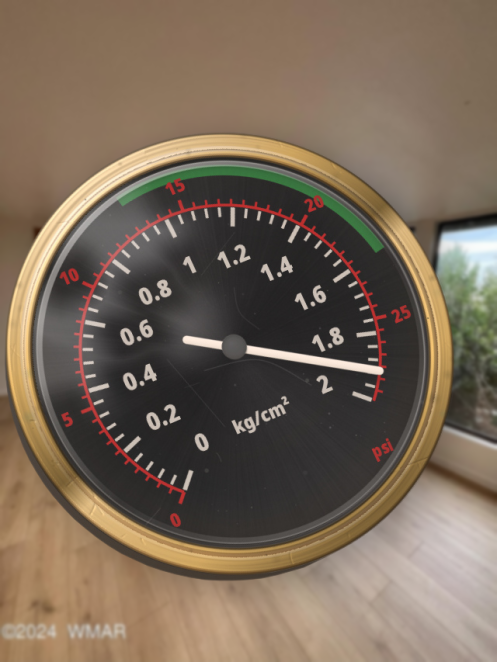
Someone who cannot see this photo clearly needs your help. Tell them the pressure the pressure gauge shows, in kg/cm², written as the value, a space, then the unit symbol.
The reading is 1.92 kg/cm²
